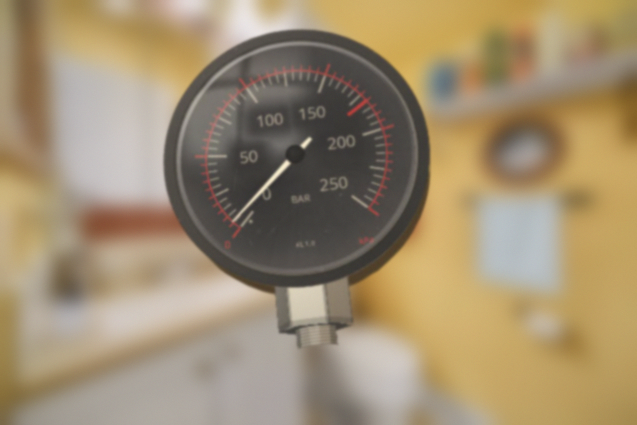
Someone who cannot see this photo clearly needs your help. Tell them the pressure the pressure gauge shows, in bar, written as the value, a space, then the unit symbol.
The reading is 5 bar
